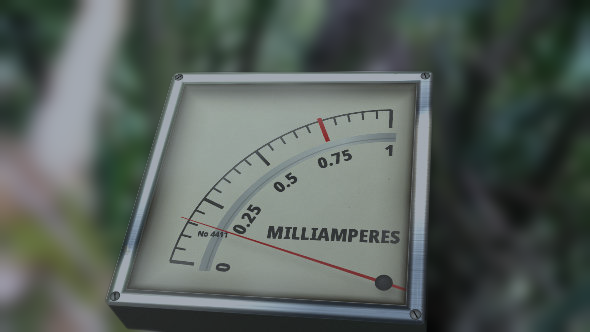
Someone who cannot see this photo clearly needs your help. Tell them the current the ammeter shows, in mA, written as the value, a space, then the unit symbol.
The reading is 0.15 mA
